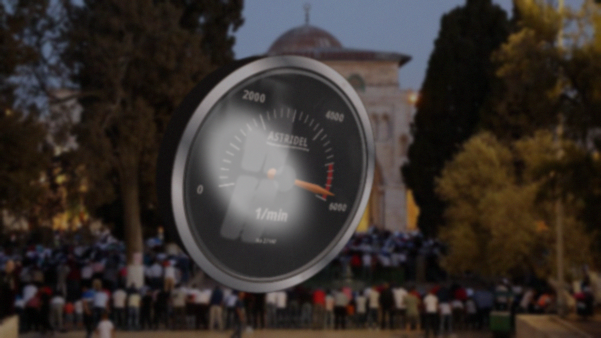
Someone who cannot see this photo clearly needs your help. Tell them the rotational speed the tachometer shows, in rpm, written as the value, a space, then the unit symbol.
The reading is 5800 rpm
